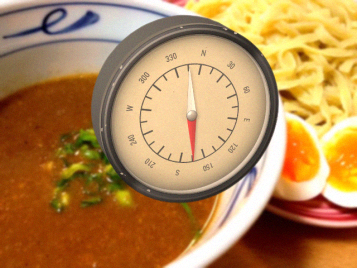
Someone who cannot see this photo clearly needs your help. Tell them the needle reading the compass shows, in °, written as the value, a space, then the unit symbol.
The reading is 165 °
